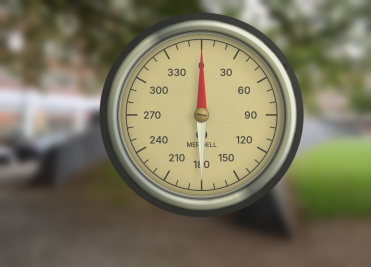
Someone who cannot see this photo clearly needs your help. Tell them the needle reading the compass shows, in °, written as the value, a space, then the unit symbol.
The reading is 0 °
